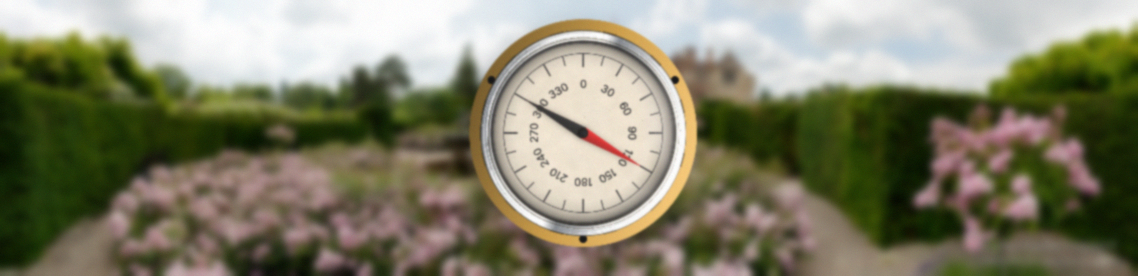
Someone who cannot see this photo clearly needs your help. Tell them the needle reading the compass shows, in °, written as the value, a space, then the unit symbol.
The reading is 120 °
